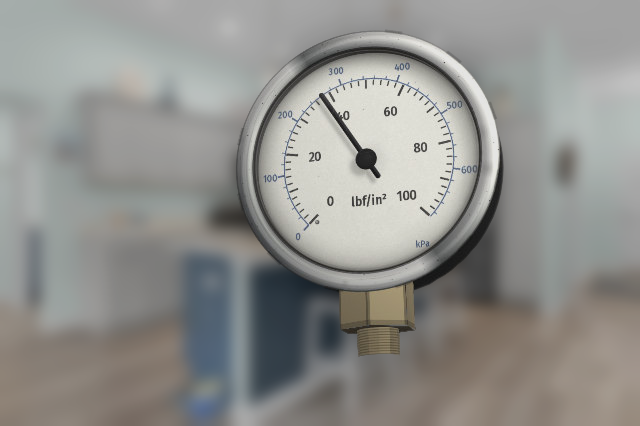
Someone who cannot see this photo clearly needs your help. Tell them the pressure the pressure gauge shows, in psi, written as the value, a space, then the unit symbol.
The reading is 38 psi
